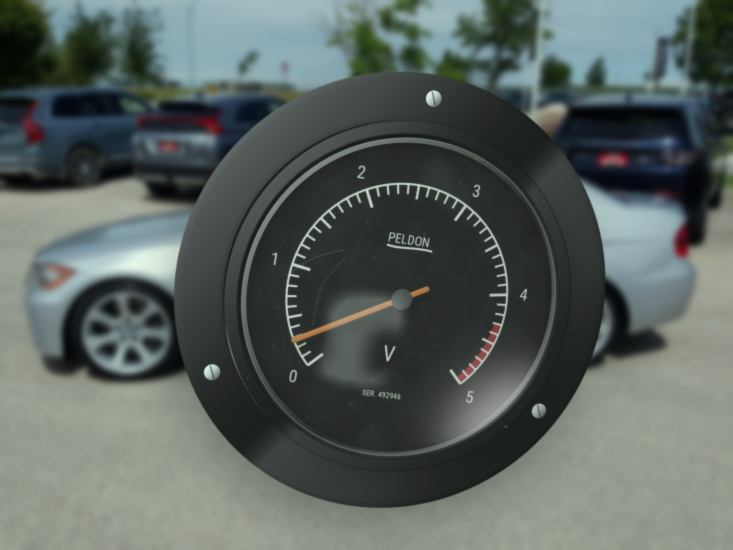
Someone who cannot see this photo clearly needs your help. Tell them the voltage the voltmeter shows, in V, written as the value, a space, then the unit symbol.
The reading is 0.3 V
